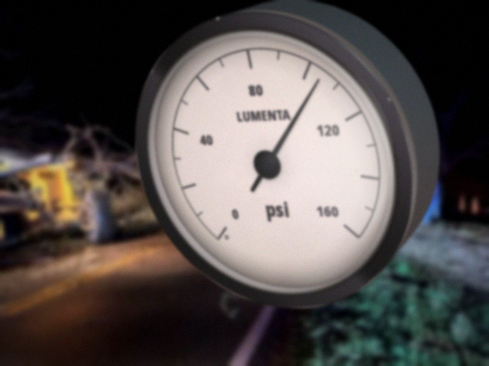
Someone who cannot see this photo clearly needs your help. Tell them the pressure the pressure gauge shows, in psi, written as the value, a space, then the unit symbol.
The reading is 105 psi
